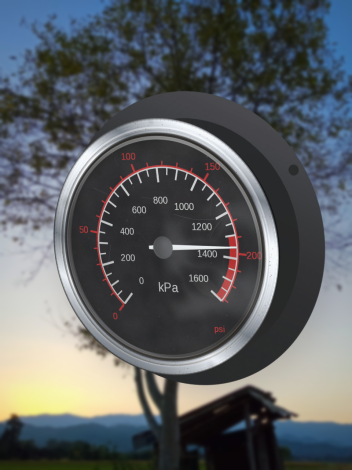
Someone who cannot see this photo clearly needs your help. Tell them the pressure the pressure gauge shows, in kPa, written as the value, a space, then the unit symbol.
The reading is 1350 kPa
